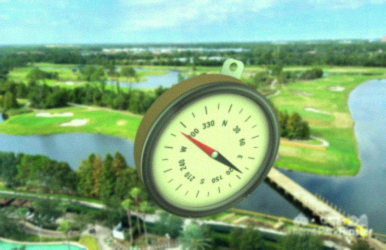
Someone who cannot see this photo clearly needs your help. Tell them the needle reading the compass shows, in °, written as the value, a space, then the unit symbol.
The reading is 292.5 °
